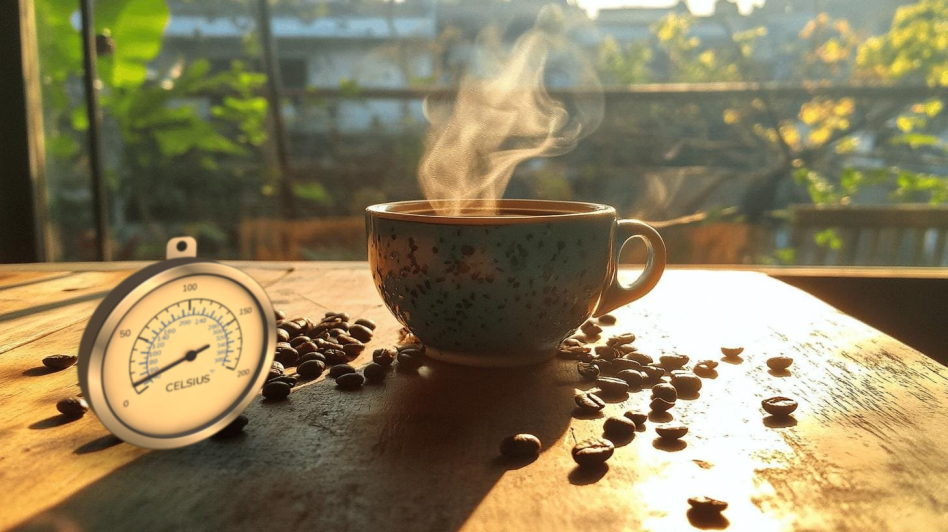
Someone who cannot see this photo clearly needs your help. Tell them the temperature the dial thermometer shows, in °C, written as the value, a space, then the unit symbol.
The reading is 10 °C
